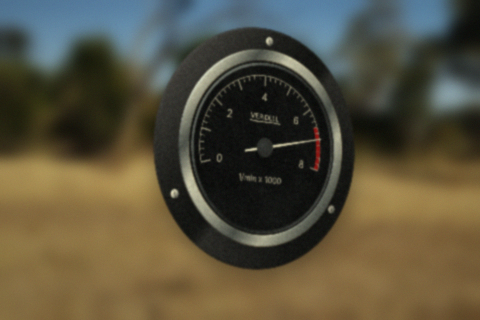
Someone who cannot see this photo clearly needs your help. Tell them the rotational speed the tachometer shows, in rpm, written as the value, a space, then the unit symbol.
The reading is 7000 rpm
